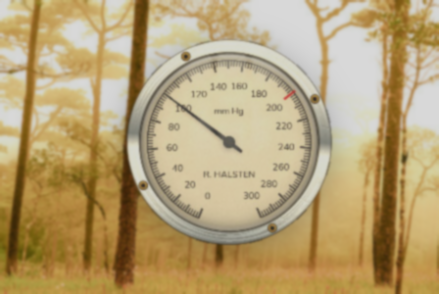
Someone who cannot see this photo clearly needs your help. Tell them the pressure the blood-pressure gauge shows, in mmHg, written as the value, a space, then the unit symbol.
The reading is 100 mmHg
